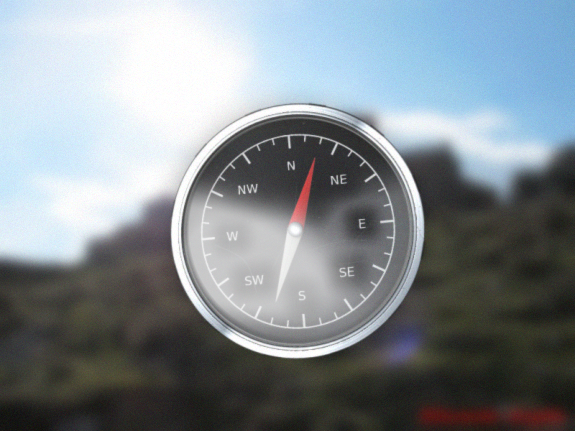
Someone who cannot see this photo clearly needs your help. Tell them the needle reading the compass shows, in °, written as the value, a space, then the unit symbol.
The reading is 20 °
